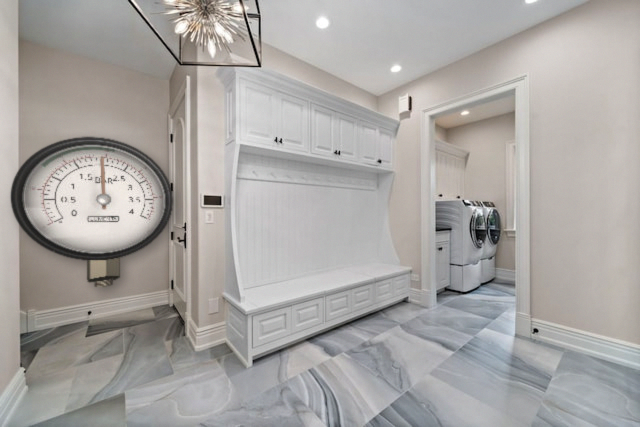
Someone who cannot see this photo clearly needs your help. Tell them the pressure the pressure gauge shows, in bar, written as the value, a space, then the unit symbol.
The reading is 2 bar
